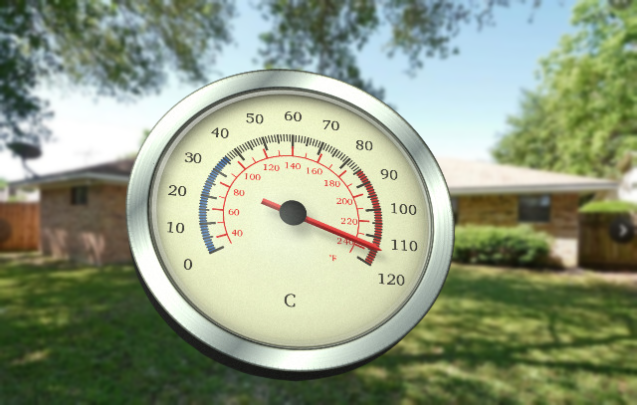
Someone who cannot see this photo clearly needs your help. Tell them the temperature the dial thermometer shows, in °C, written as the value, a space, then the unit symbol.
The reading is 115 °C
